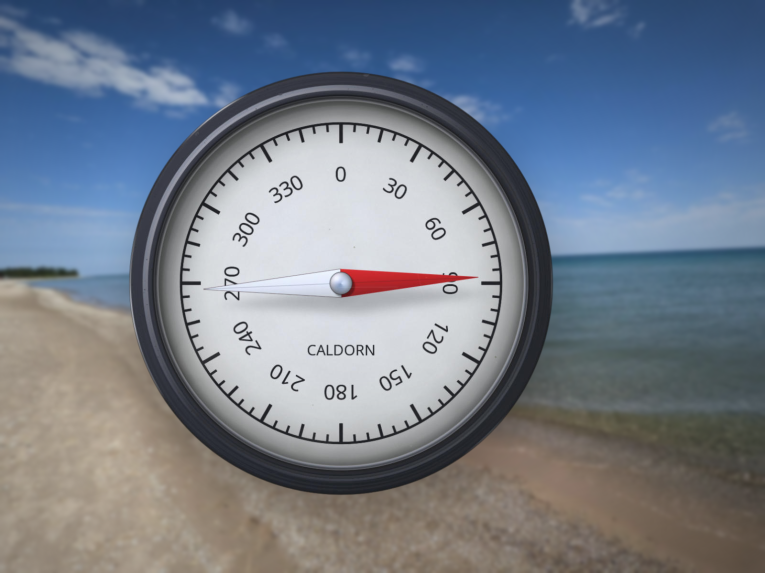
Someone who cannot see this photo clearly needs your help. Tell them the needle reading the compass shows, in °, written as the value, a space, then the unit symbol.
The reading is 87.5 °
